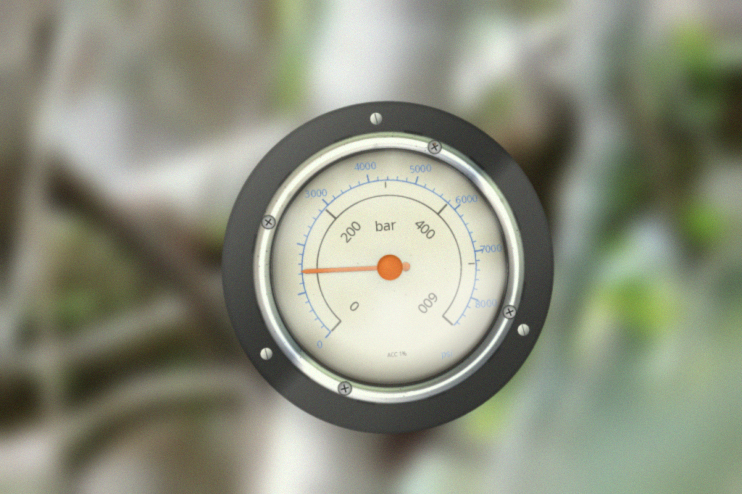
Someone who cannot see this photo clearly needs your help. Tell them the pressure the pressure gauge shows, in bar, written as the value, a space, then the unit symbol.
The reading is 100 bar
